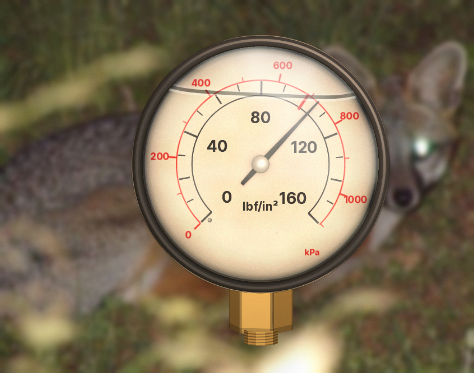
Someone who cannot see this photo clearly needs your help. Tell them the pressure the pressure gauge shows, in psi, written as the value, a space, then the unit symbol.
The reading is 105 psi
